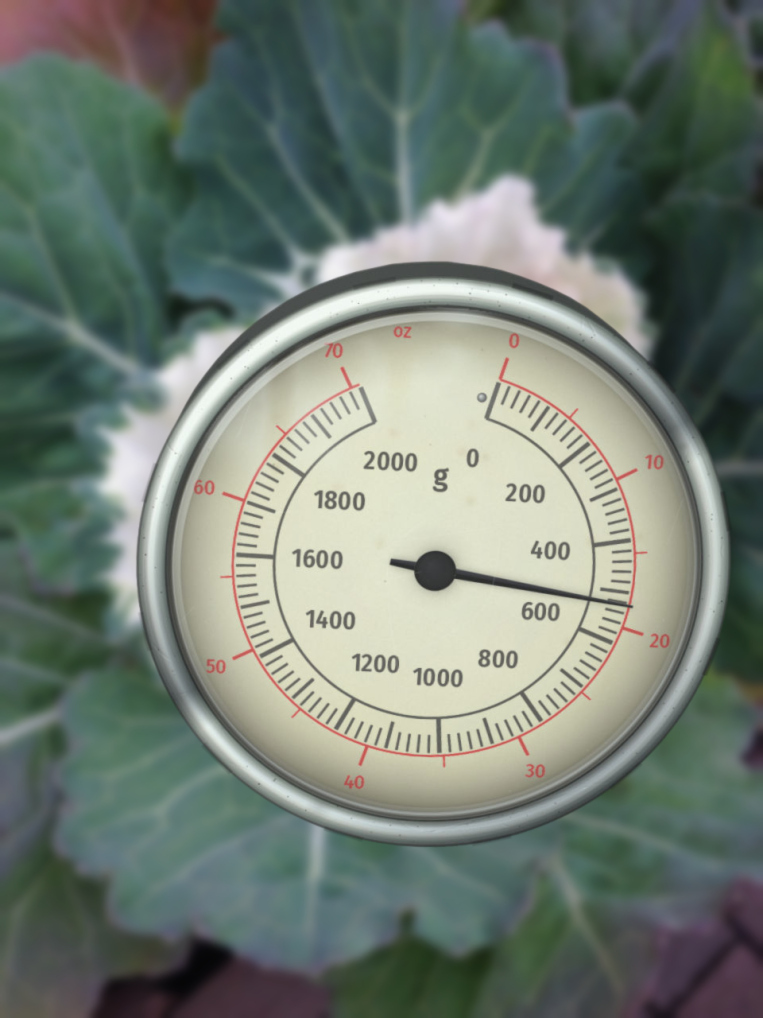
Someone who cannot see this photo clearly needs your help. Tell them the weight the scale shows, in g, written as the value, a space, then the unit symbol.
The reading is 520 g
